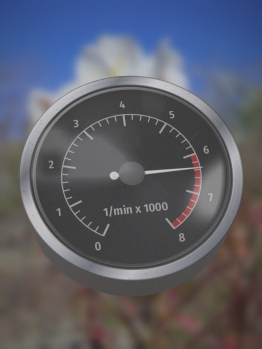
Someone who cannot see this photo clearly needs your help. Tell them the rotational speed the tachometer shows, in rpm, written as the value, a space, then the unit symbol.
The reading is 6400 rpm
